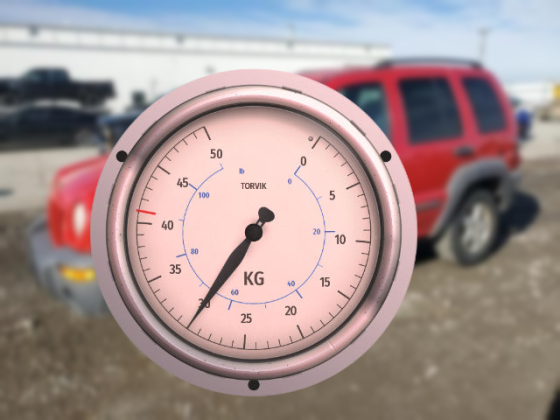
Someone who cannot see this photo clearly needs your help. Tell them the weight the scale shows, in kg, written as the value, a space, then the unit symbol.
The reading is 30 kg
